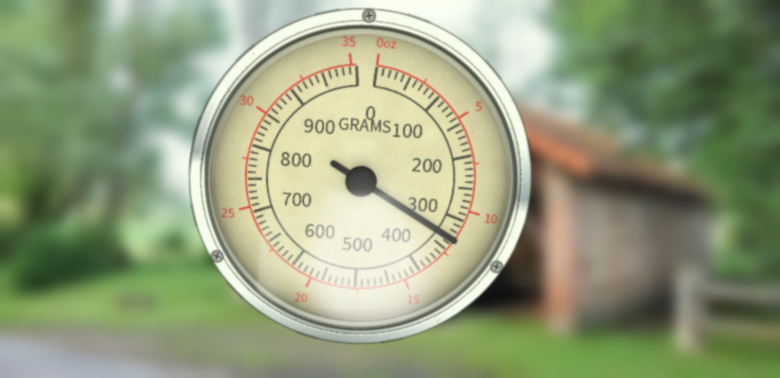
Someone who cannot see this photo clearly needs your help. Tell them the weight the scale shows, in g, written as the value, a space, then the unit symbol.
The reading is 330 g
